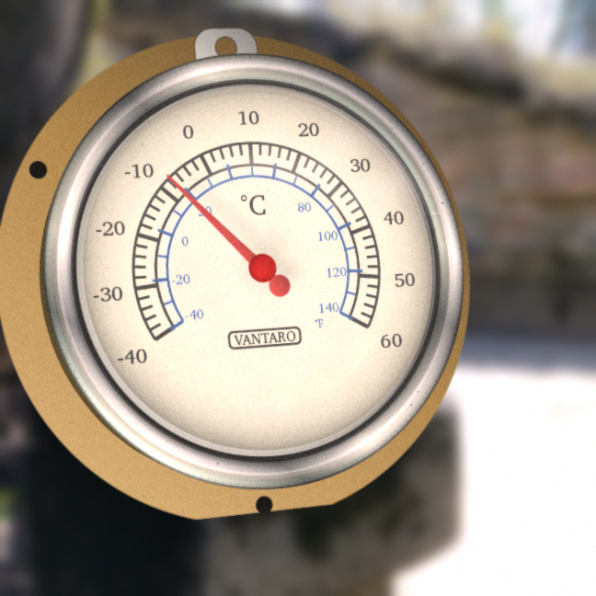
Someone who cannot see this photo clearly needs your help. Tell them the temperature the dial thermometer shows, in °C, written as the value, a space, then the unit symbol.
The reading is -8 °C
